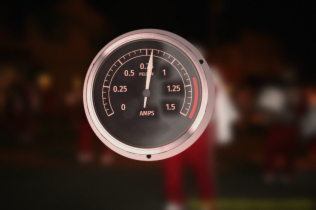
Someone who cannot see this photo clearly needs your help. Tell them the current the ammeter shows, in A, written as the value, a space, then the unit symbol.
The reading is 0.8 A
